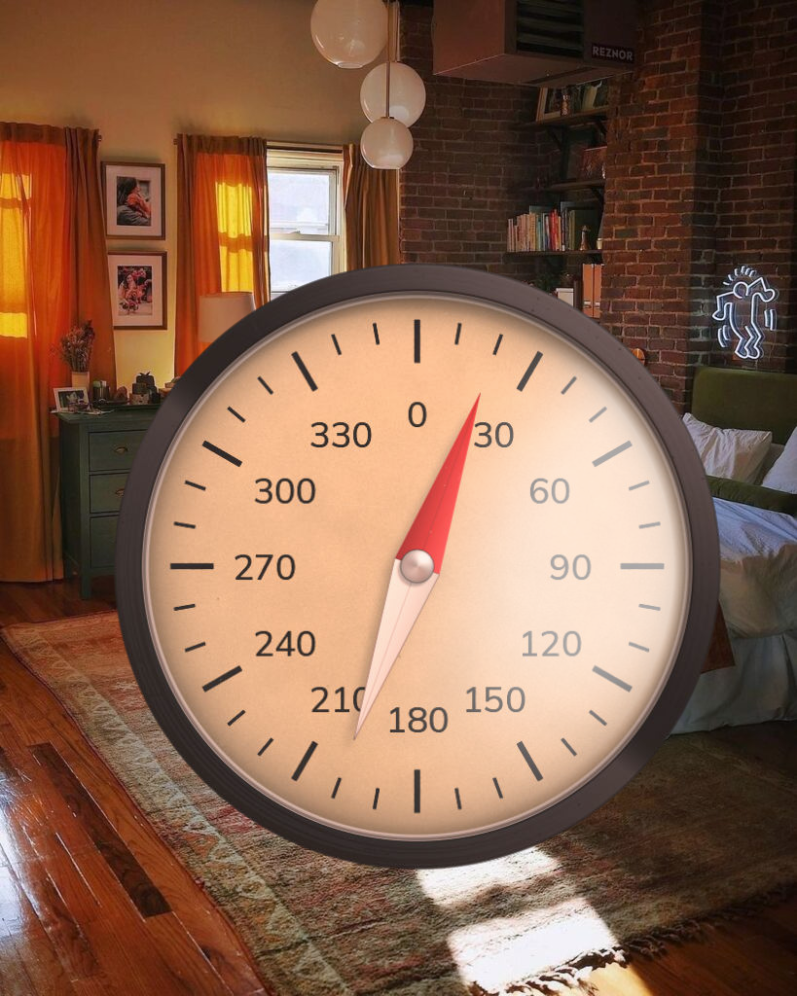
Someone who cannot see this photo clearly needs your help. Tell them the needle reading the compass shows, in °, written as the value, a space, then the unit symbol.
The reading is 20 °
